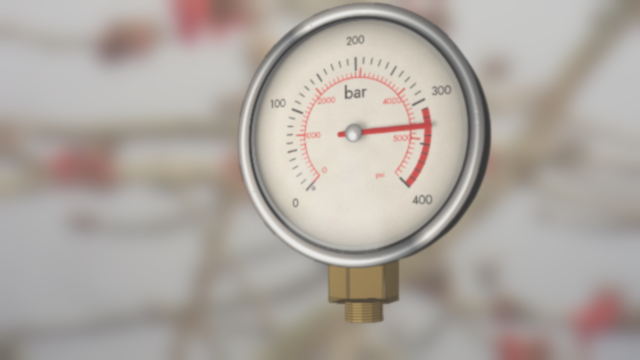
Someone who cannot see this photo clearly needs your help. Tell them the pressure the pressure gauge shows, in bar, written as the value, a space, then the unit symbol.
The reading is 330 bar
